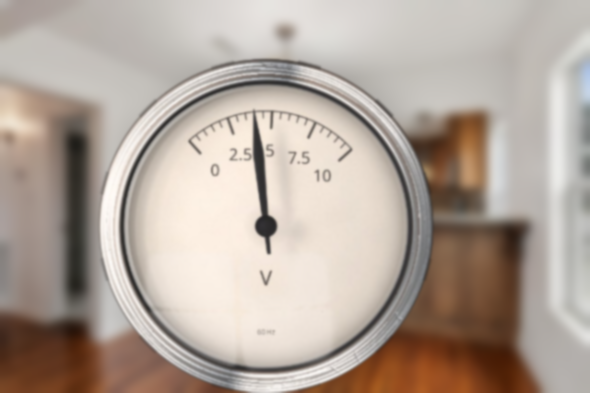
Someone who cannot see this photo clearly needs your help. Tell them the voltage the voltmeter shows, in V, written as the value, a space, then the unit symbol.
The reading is 4 V
